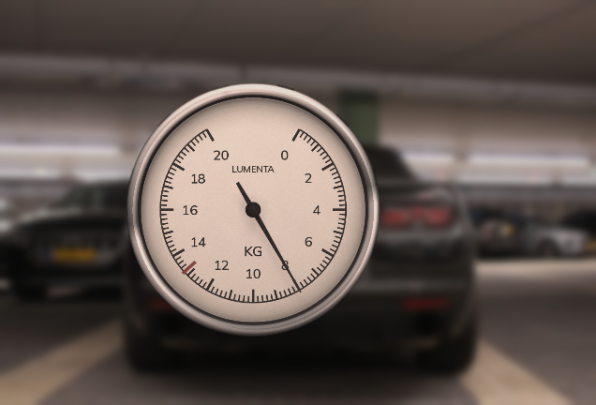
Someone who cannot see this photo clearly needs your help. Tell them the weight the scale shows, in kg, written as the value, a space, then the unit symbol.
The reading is 8 kg
